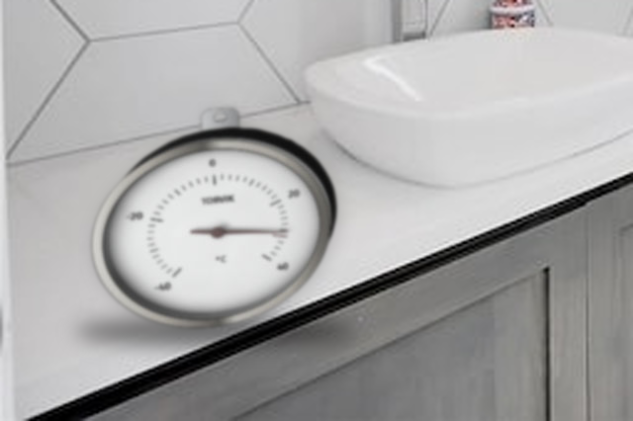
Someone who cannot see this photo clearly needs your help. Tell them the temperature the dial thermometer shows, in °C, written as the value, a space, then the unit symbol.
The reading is 30 °C
